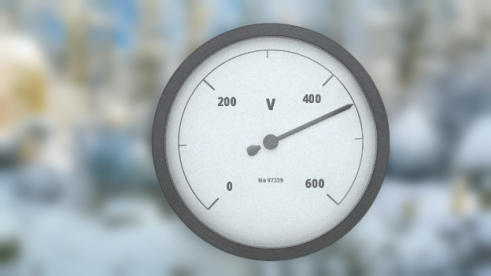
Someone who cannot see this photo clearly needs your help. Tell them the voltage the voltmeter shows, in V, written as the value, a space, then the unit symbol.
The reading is 450 V
